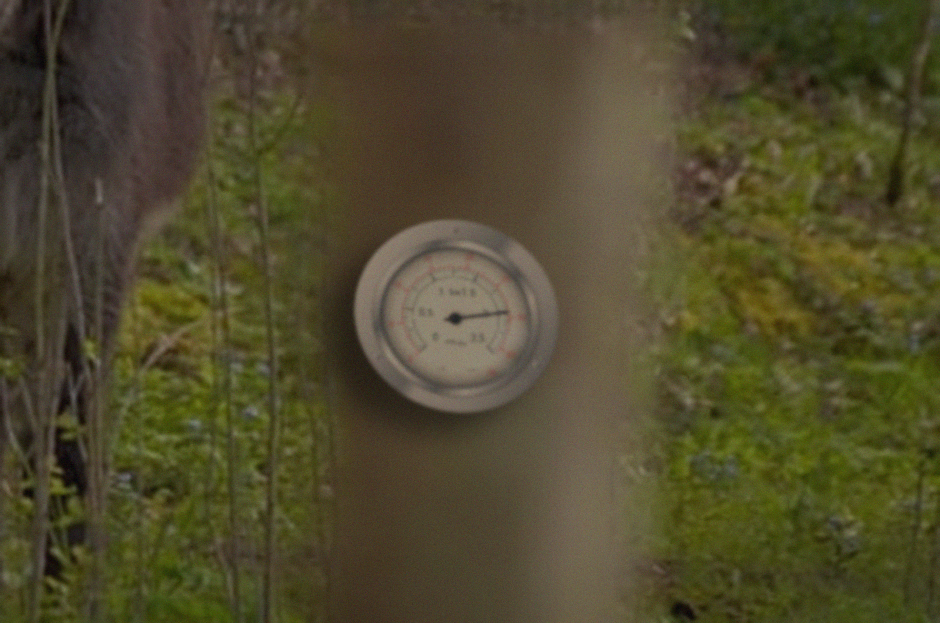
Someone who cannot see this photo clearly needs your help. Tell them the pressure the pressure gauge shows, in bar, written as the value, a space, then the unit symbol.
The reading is 2 bar
